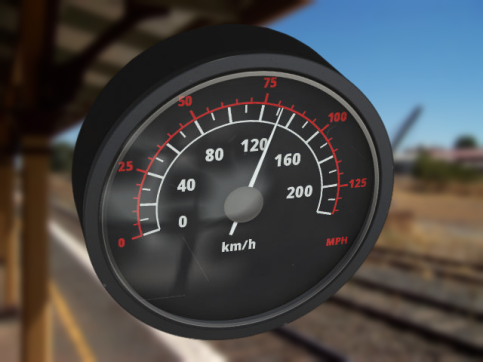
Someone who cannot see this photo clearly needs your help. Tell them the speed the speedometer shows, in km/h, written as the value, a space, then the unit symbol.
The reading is 130 km/h
